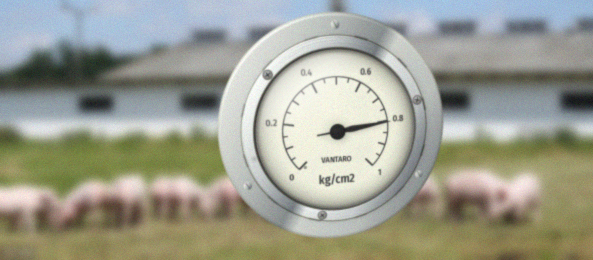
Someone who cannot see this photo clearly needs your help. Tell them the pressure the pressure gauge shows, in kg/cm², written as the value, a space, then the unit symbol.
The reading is 0.8 kg/cm²
